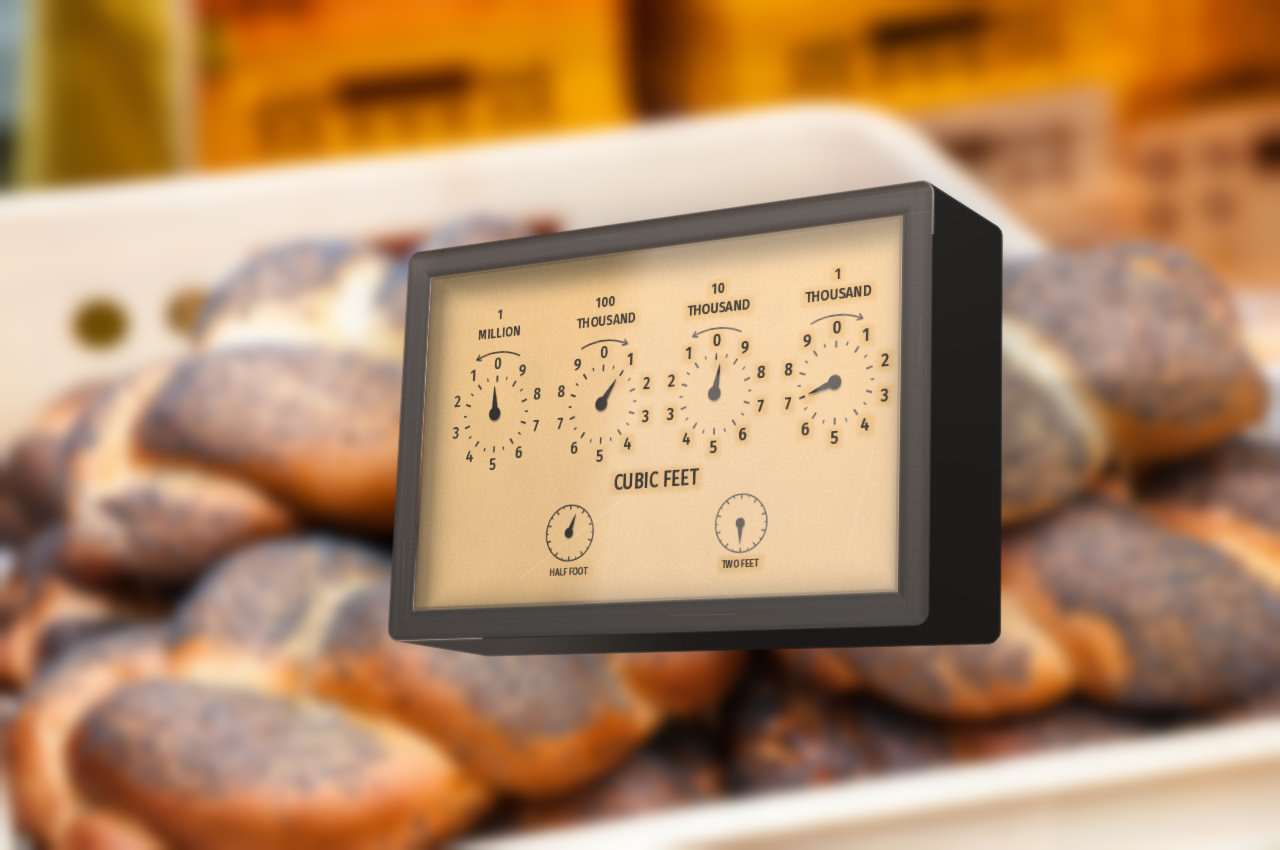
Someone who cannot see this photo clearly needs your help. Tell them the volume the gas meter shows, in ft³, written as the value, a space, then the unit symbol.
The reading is 9700 ft³
